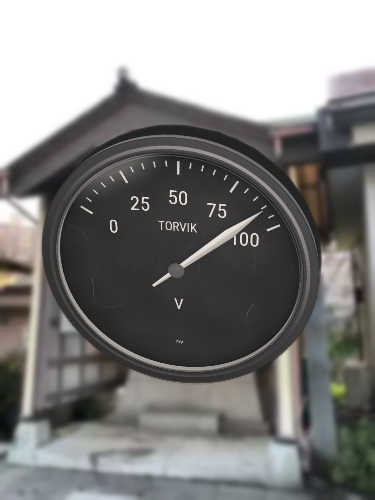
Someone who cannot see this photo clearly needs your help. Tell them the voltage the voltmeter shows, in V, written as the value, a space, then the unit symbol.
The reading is 90 V
